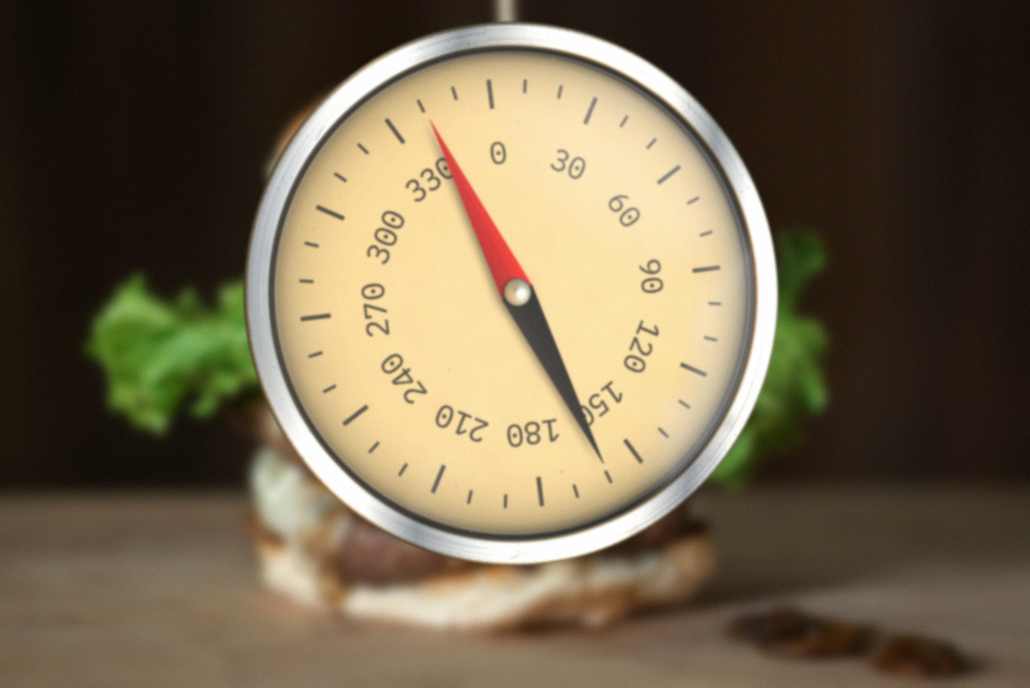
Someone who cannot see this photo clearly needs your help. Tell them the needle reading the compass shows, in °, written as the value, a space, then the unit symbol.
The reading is 340 °
